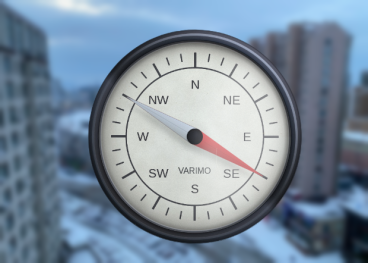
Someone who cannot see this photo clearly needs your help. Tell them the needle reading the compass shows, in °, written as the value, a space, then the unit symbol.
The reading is 120 °
